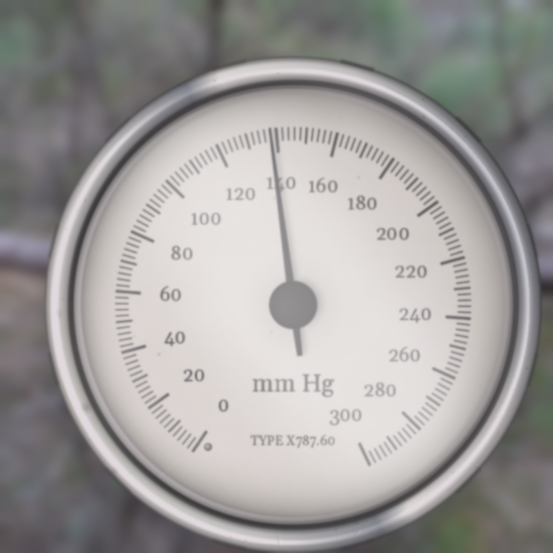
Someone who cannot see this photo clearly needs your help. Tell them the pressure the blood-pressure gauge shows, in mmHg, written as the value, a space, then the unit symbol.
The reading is 138 mmHg
